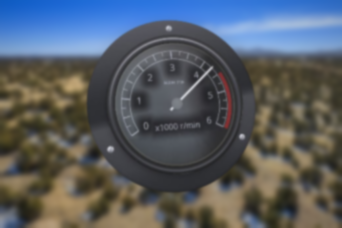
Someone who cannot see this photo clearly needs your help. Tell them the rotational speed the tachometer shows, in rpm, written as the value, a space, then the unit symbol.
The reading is 4250 rpm
